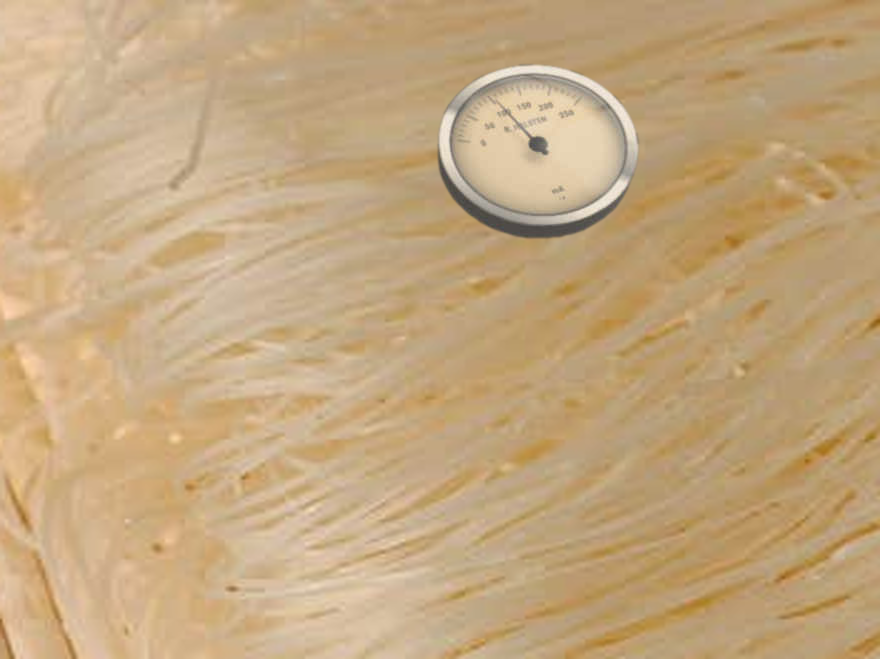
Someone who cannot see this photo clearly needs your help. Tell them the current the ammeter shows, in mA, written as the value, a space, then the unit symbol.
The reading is 100 mA
